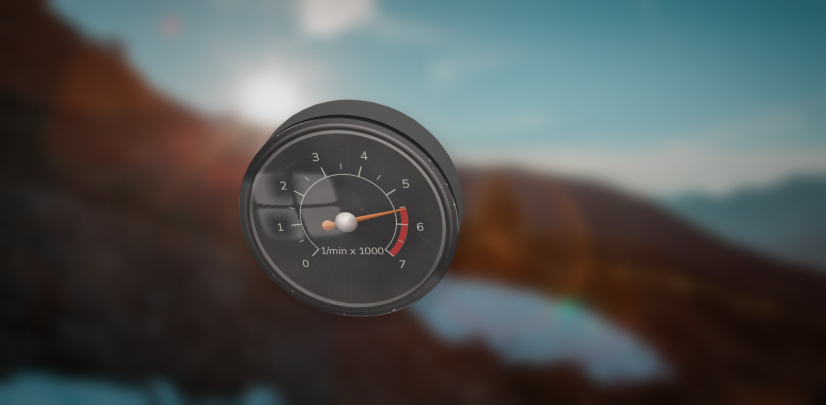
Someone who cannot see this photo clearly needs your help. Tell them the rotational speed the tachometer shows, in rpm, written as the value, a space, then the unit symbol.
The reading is 5500 rpm
